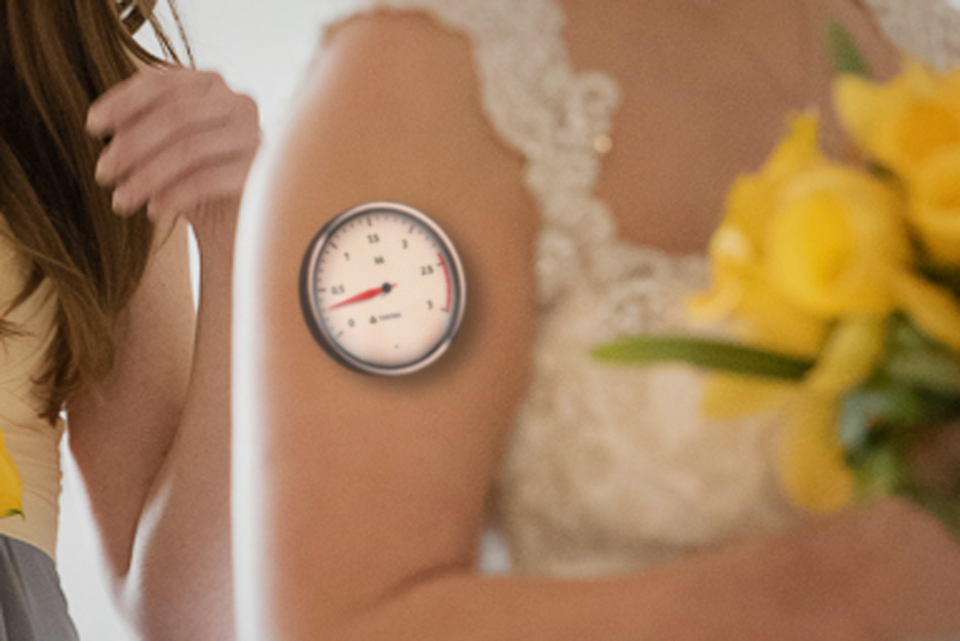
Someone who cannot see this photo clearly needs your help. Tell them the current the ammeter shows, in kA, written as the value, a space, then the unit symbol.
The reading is 0.3 kA
